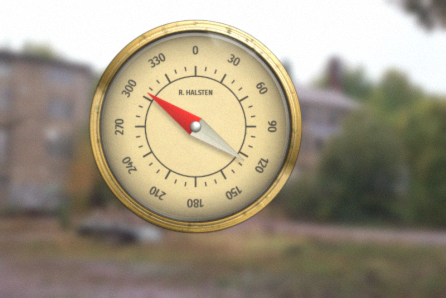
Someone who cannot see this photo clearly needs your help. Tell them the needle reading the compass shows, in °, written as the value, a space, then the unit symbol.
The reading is 305 °
